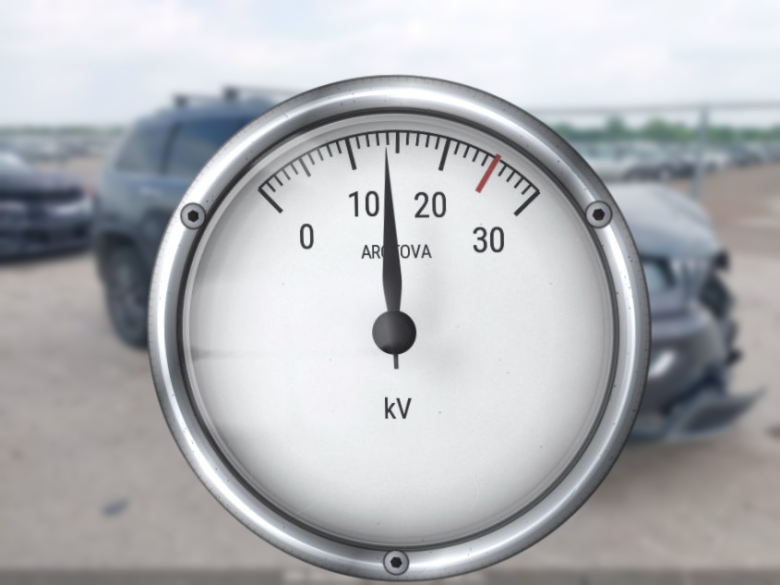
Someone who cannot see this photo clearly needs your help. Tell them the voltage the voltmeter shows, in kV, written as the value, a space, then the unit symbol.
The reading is 14 kV
